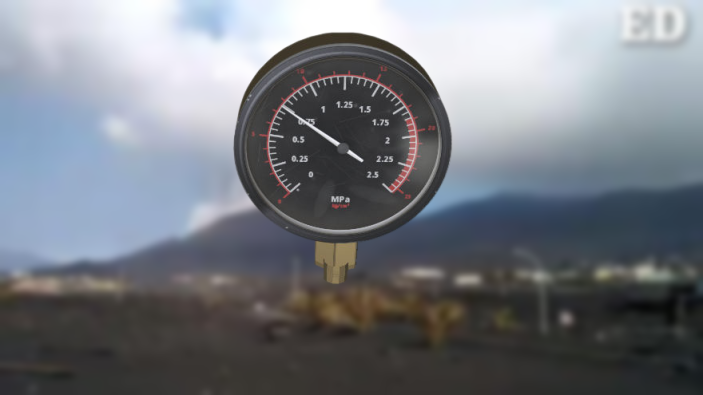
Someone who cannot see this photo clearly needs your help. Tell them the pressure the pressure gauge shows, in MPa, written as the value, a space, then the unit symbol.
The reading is 0.75 MPa
